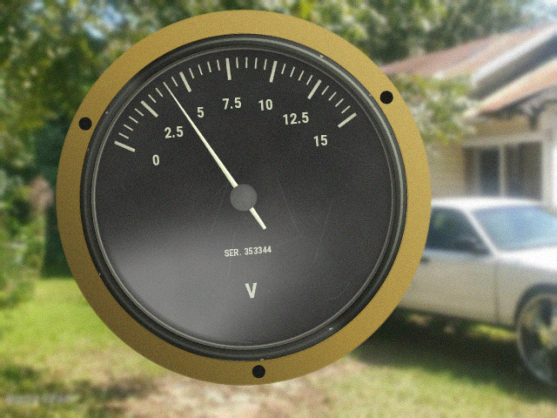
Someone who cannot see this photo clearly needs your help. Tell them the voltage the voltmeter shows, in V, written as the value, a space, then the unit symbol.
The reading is 4 V
